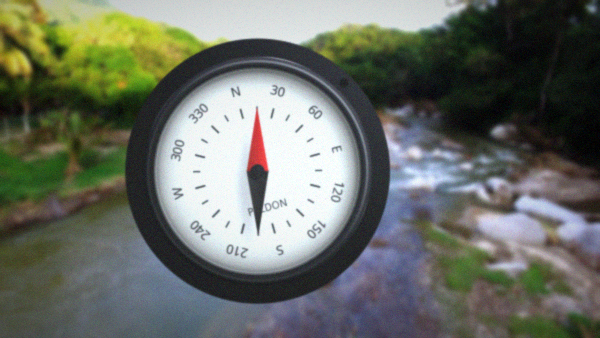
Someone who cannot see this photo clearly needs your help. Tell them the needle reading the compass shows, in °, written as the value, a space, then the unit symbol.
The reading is 15 °
